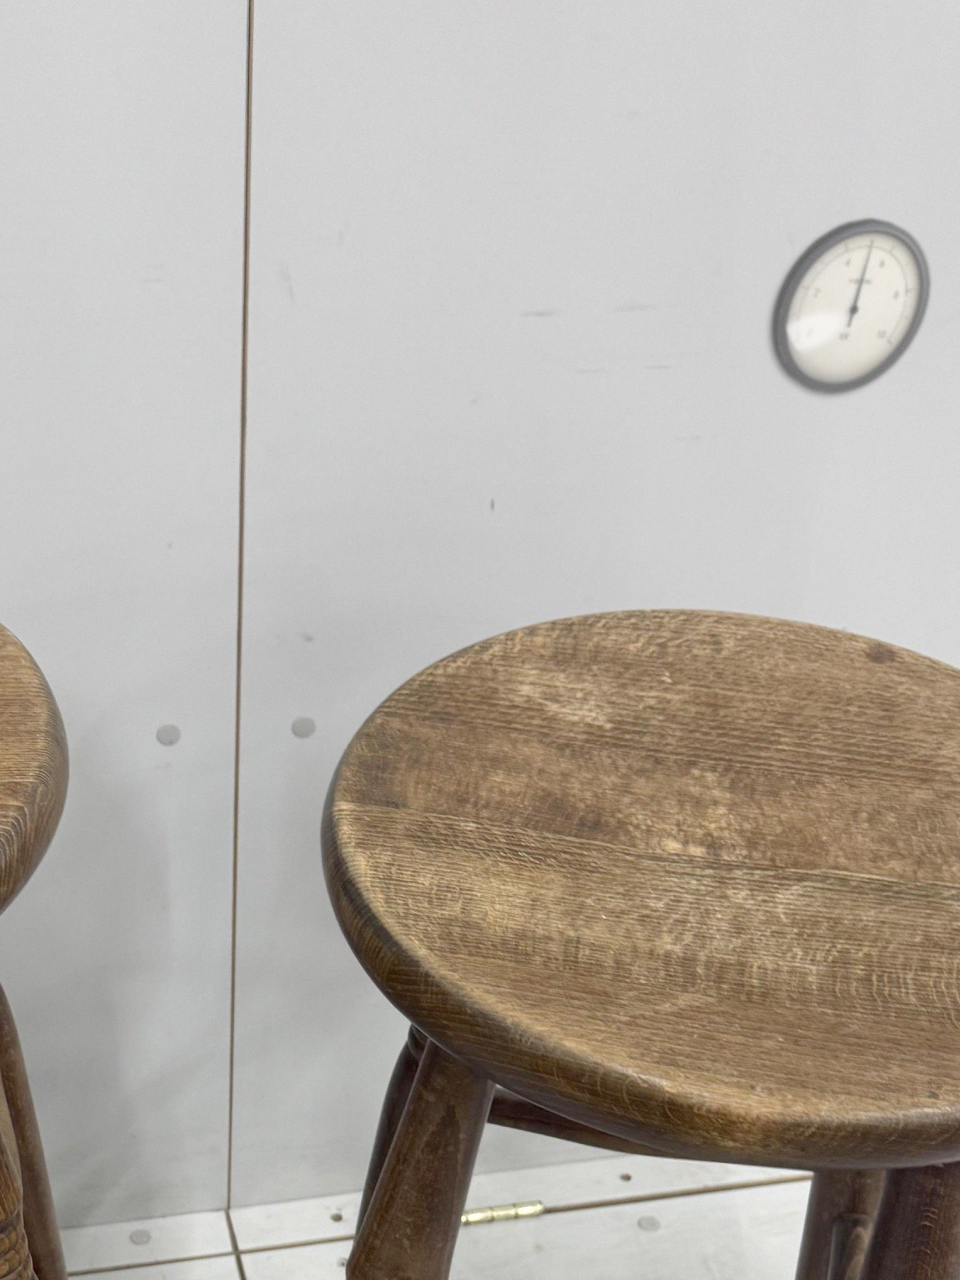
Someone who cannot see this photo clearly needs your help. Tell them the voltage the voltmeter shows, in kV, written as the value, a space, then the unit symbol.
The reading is 5 kV
